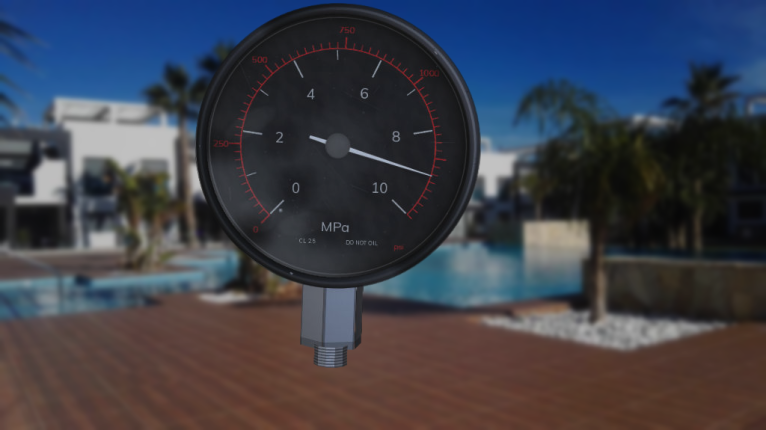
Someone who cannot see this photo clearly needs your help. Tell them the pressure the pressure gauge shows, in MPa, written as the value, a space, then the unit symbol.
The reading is 9 MPa
